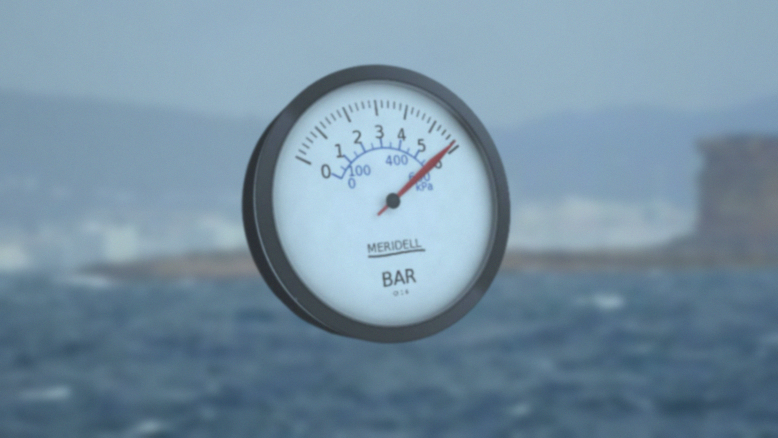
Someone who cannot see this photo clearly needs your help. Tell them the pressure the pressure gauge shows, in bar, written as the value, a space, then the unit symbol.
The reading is 5.8 bar
